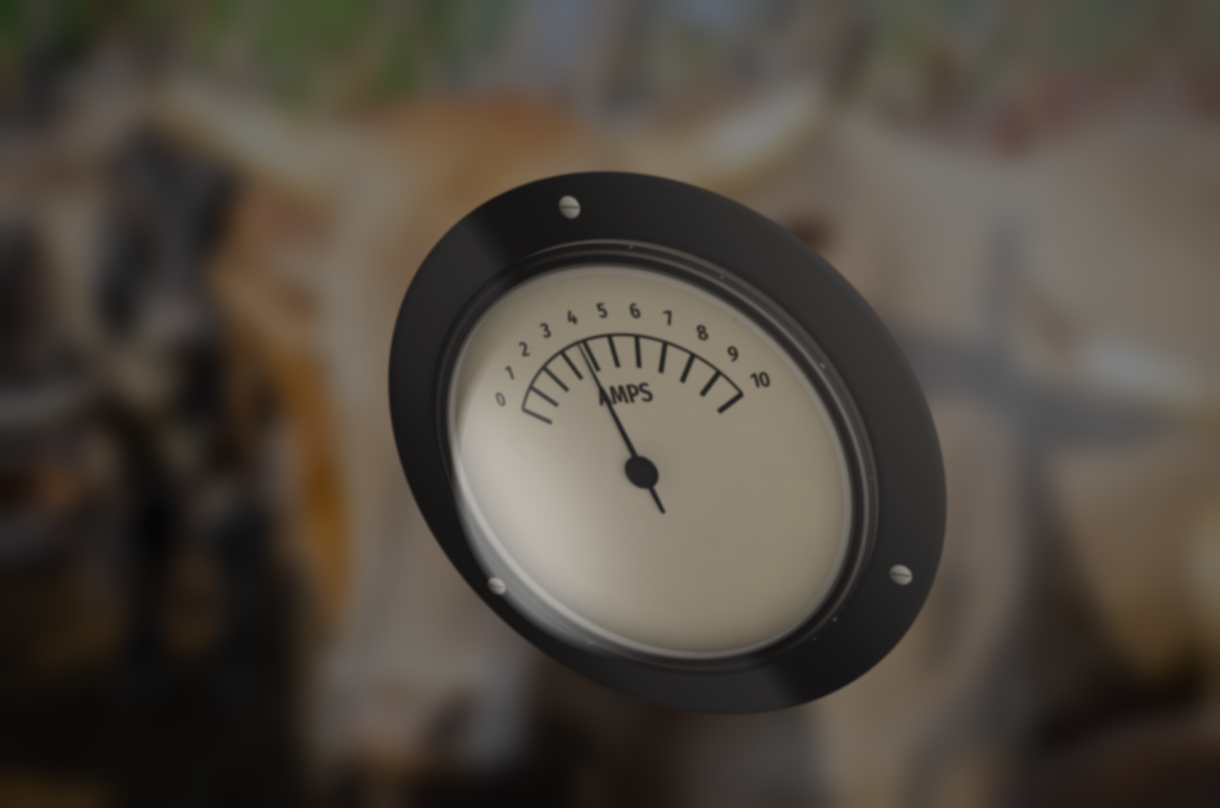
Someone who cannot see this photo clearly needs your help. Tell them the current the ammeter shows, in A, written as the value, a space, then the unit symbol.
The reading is 4 A
